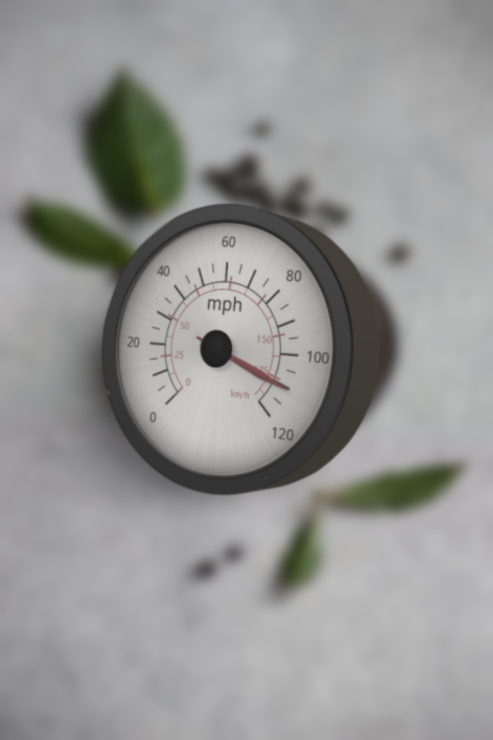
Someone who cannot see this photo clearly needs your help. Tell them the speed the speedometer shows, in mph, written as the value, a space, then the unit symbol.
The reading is 110 mph
